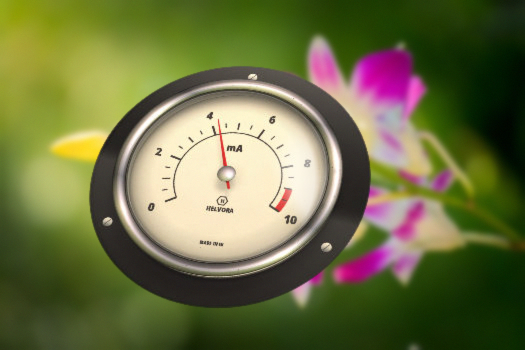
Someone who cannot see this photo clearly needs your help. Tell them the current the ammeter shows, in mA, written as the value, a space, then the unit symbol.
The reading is 4.25 mA
